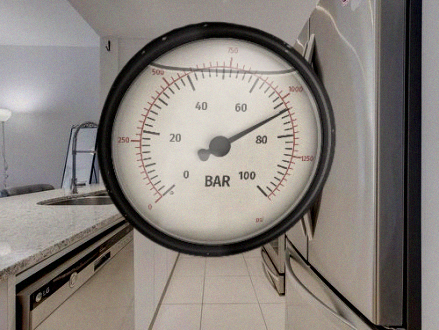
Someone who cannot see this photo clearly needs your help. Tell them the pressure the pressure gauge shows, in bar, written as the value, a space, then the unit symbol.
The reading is 72 bar
